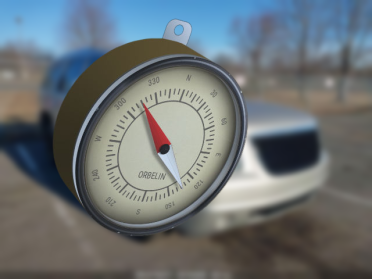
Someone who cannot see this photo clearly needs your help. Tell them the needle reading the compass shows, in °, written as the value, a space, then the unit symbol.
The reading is 315 °
